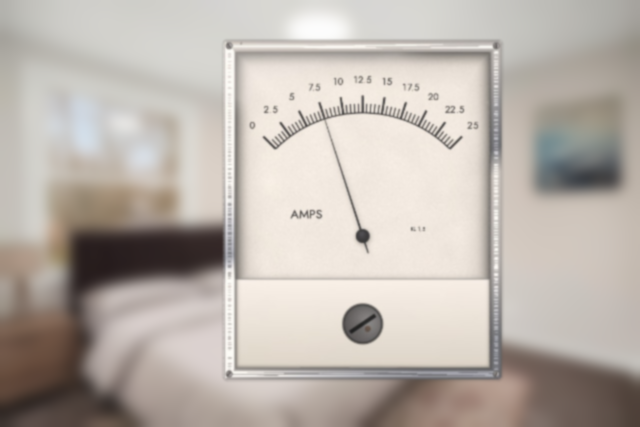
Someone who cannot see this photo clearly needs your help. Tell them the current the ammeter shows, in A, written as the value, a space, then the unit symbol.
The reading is 7.5 A
